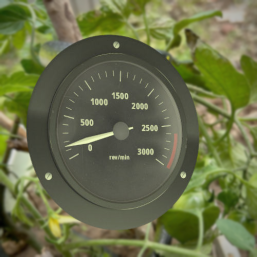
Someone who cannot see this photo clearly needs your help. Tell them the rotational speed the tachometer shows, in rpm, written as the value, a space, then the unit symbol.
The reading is 150 rpm
